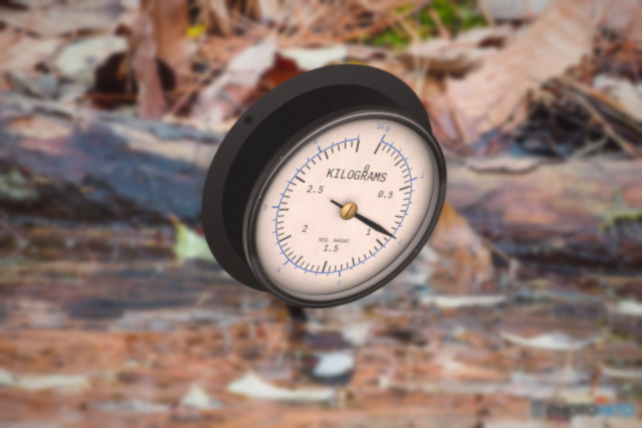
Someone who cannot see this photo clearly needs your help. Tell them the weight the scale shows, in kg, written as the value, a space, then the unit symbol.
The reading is 0.9 kg
